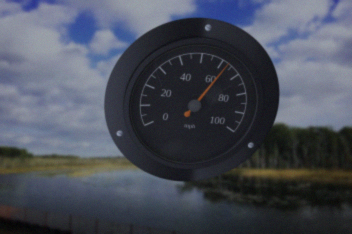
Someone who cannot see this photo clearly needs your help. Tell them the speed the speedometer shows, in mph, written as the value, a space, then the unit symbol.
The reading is 62.5 mph
